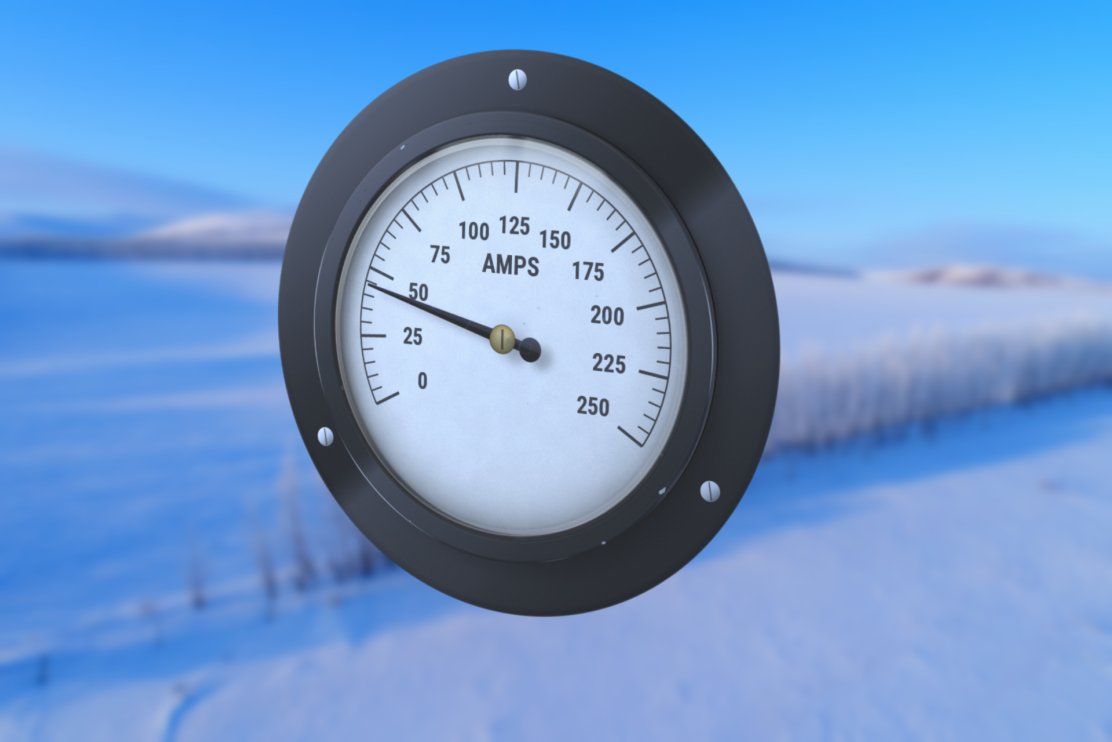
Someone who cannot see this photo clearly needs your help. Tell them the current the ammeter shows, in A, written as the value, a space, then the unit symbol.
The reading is 45 A
